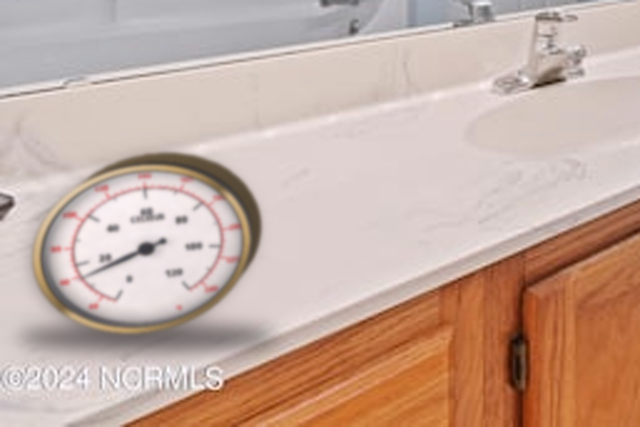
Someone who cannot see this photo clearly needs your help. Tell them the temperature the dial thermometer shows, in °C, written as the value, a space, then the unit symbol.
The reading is 15 °C
